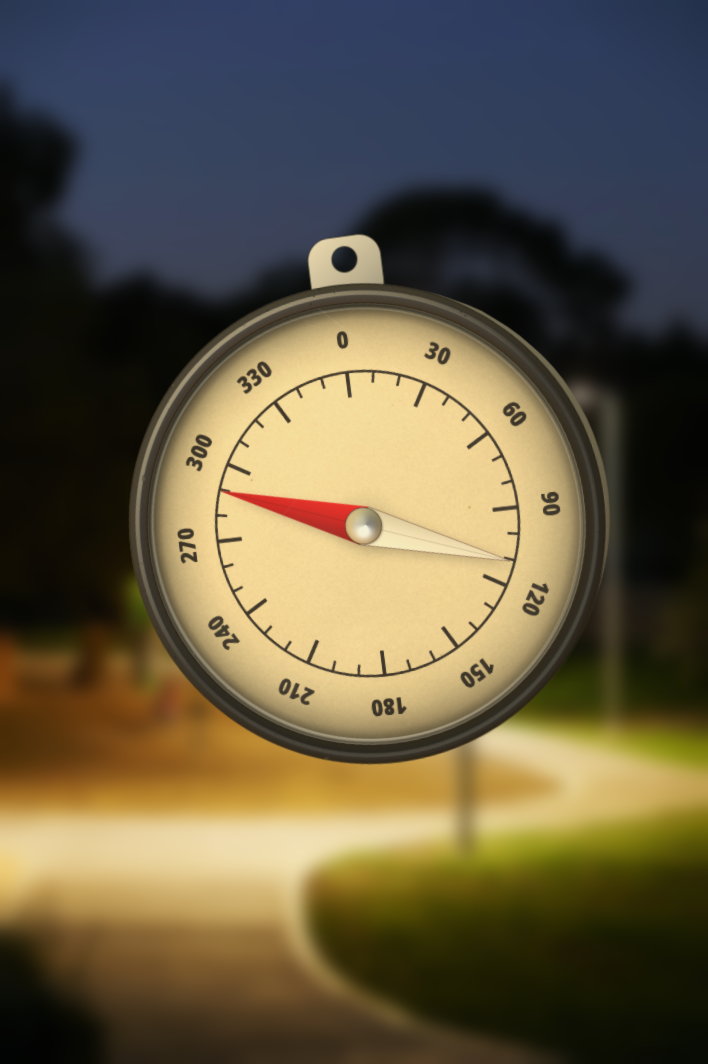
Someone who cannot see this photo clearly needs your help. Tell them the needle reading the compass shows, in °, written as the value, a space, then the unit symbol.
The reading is 290 °
